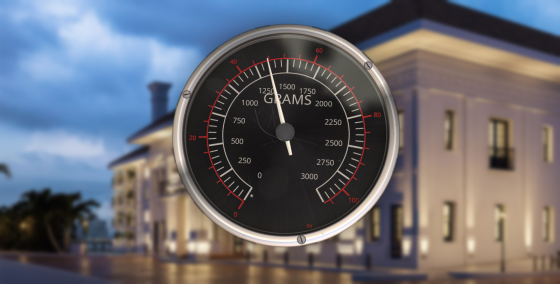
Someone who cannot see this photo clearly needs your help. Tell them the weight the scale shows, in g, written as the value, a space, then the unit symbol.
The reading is 1350 g
